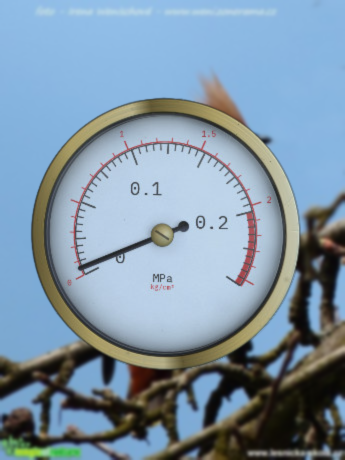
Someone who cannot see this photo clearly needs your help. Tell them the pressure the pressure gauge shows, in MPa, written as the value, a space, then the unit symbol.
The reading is 0.005 MPa
